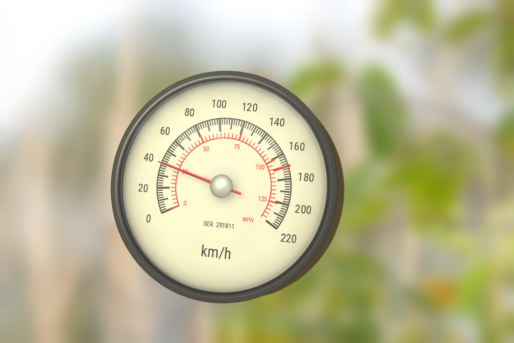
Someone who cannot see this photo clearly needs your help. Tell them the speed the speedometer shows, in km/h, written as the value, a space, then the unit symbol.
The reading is 40 km/h
